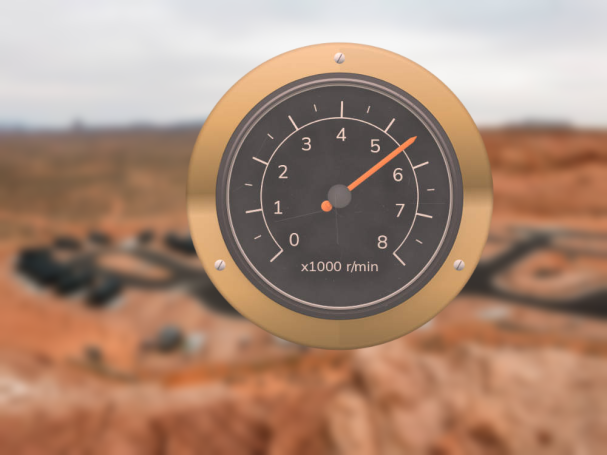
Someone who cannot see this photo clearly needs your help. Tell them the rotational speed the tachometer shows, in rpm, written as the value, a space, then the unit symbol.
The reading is 5500 rpm
